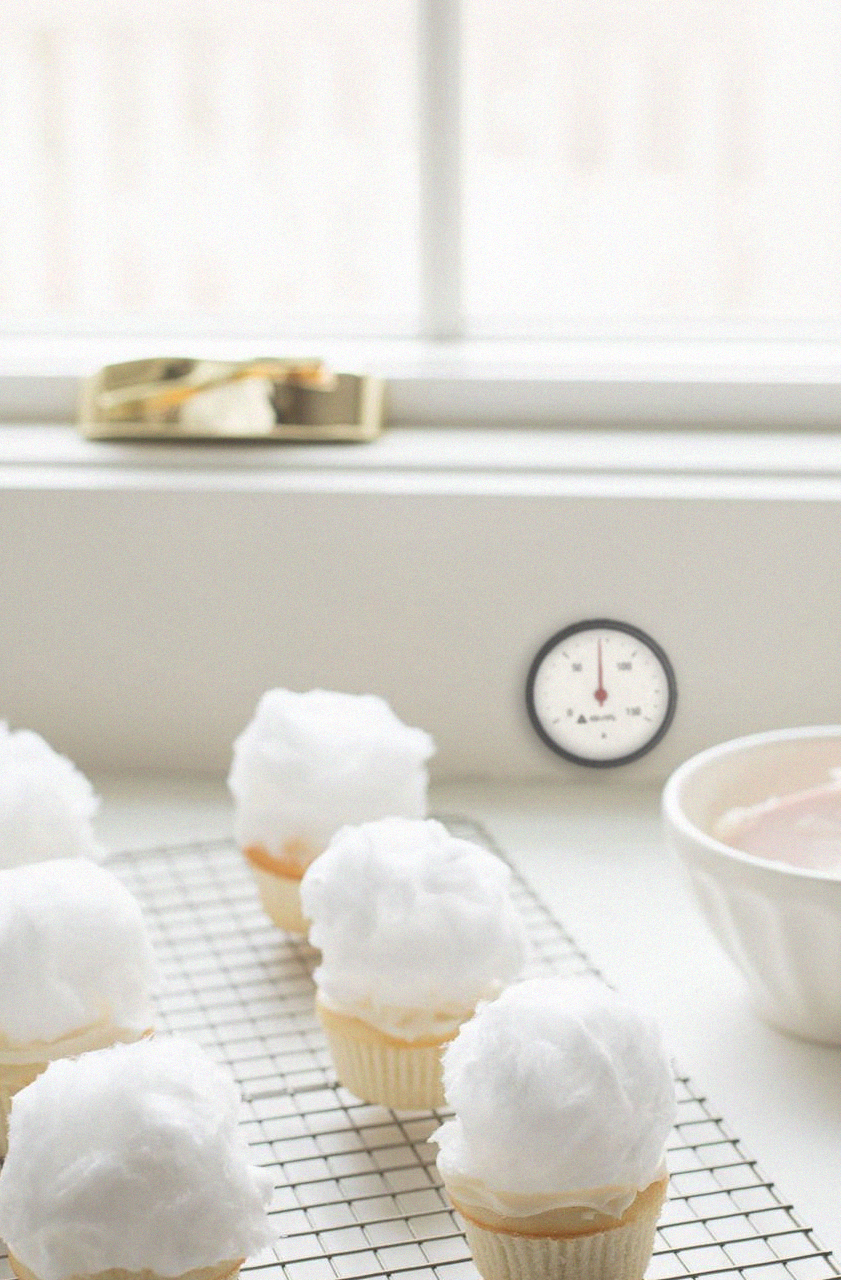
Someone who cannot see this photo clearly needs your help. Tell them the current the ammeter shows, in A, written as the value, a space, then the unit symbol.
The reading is 75 A
